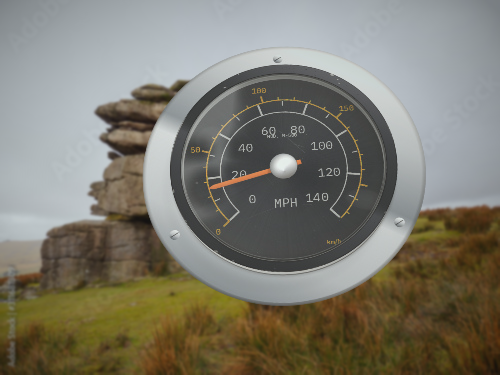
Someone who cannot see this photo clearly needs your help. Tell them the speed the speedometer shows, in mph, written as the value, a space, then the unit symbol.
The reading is 15 mph
